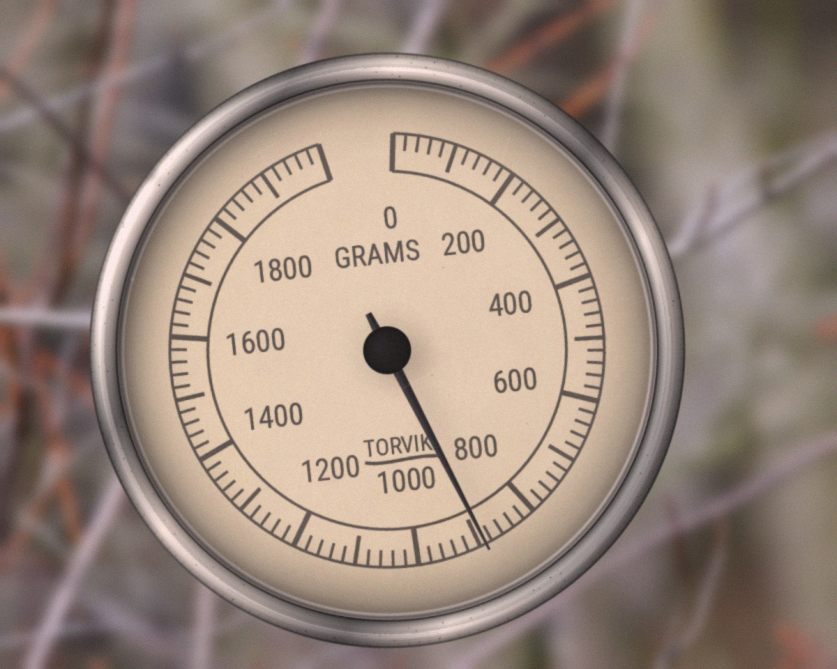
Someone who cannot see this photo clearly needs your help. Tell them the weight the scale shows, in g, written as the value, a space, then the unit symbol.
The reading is 890 g
